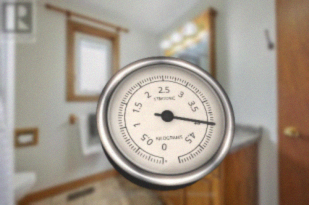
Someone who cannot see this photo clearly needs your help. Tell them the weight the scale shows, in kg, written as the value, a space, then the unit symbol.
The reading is 4 kg
